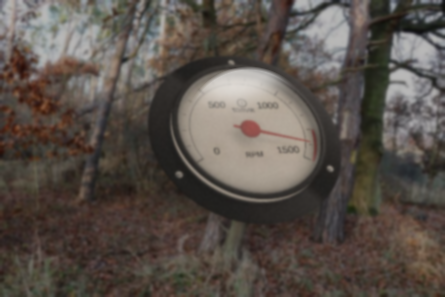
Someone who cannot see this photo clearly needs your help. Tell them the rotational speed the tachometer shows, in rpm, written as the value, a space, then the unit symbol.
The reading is 1400 rpm
